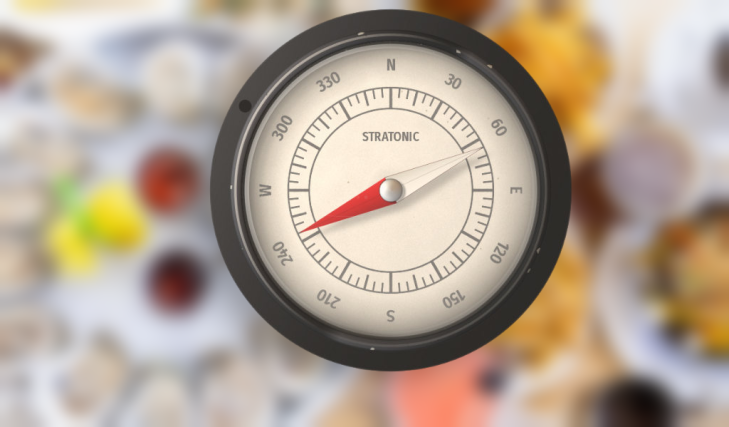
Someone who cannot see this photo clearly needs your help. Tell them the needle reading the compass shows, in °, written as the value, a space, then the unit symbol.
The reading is 245 °
